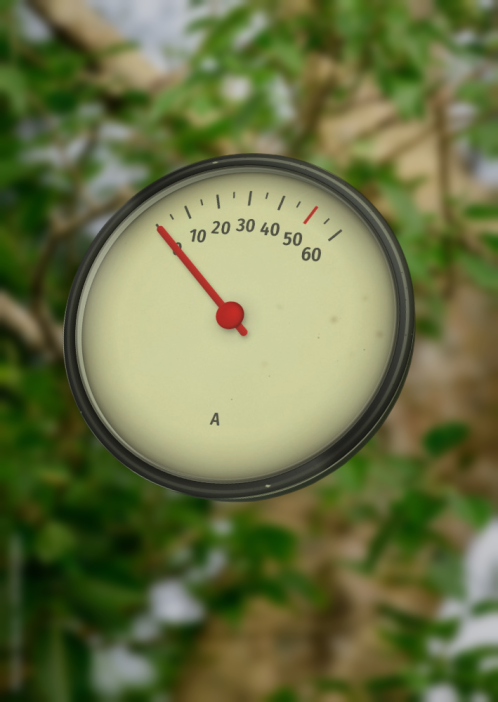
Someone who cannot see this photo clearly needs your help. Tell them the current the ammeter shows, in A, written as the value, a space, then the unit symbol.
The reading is 0 A
